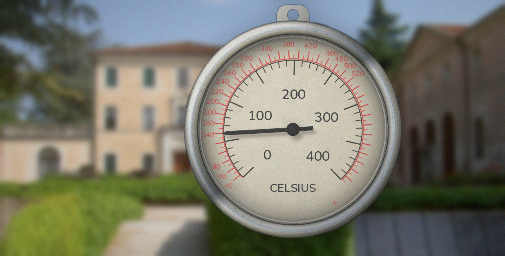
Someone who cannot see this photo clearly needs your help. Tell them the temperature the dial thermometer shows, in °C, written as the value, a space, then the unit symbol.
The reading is 60 °C
